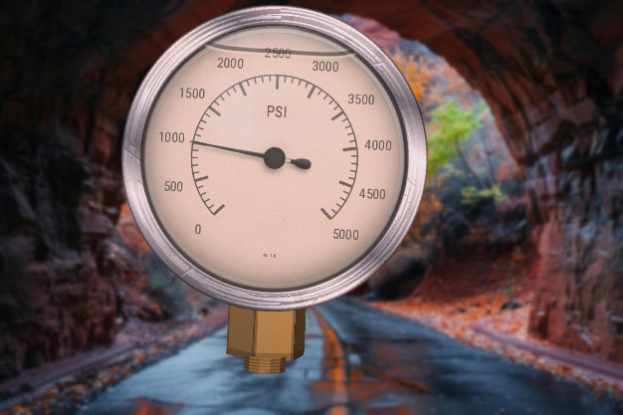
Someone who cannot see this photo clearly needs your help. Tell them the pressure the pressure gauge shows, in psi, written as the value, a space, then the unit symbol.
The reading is 1000 psi
